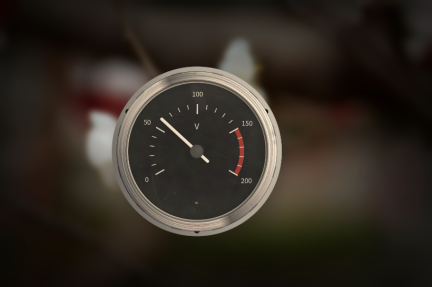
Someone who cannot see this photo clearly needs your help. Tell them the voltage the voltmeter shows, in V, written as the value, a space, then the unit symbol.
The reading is 60 V
